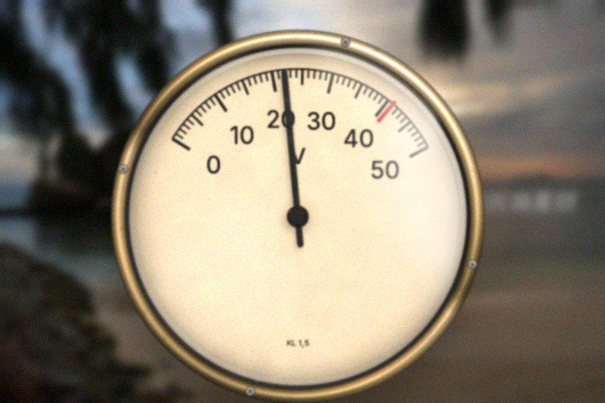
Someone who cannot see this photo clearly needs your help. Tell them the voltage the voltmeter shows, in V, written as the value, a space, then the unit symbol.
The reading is 22 V
